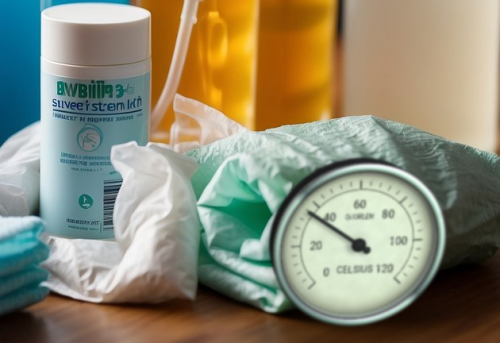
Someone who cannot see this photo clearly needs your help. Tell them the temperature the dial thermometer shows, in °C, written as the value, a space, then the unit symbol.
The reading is 36 °C
